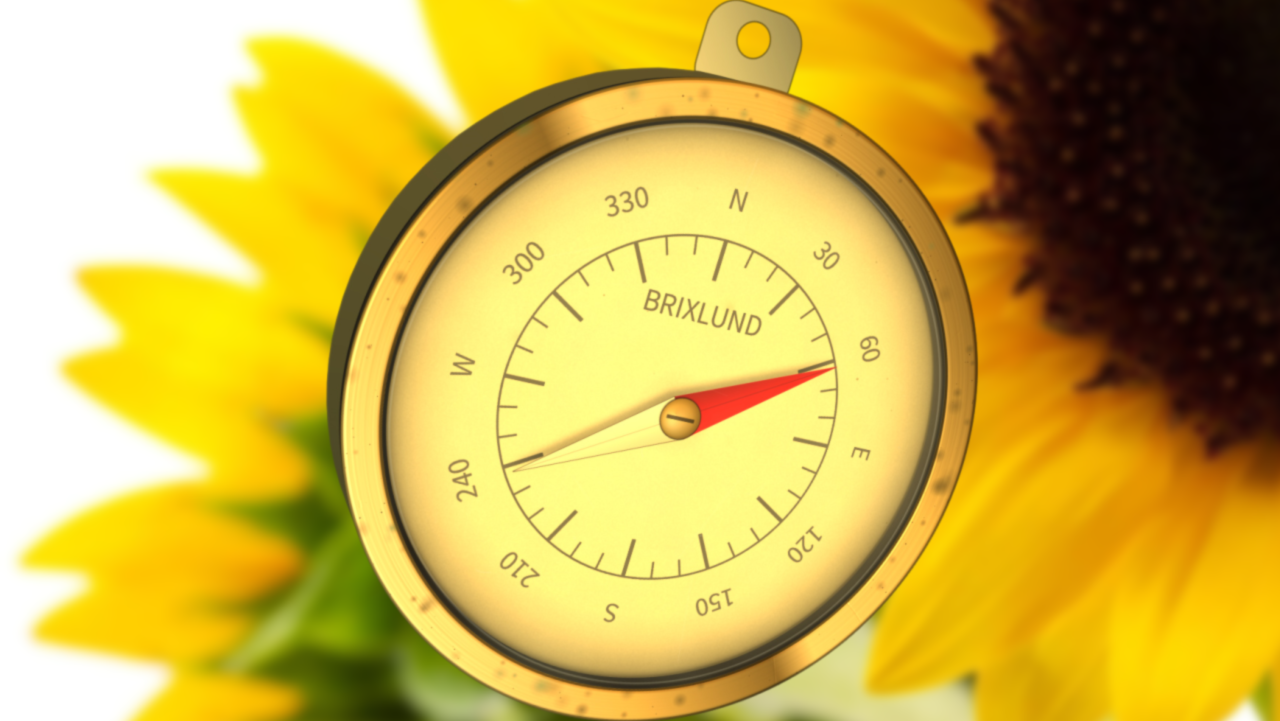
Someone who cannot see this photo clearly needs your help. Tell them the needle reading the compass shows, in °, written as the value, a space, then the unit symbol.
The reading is 60 °
